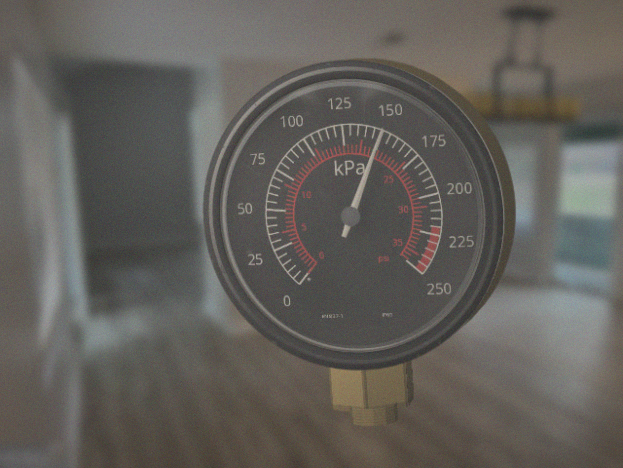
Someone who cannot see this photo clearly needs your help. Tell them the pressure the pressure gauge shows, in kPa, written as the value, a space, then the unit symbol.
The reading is 150 kPa
